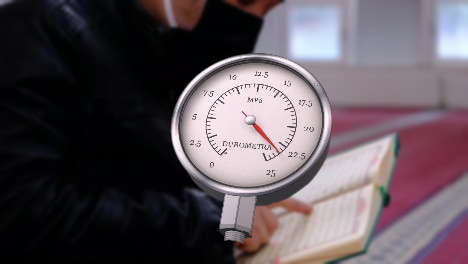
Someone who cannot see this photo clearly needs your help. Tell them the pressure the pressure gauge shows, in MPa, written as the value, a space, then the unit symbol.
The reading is 23.5 MPa
